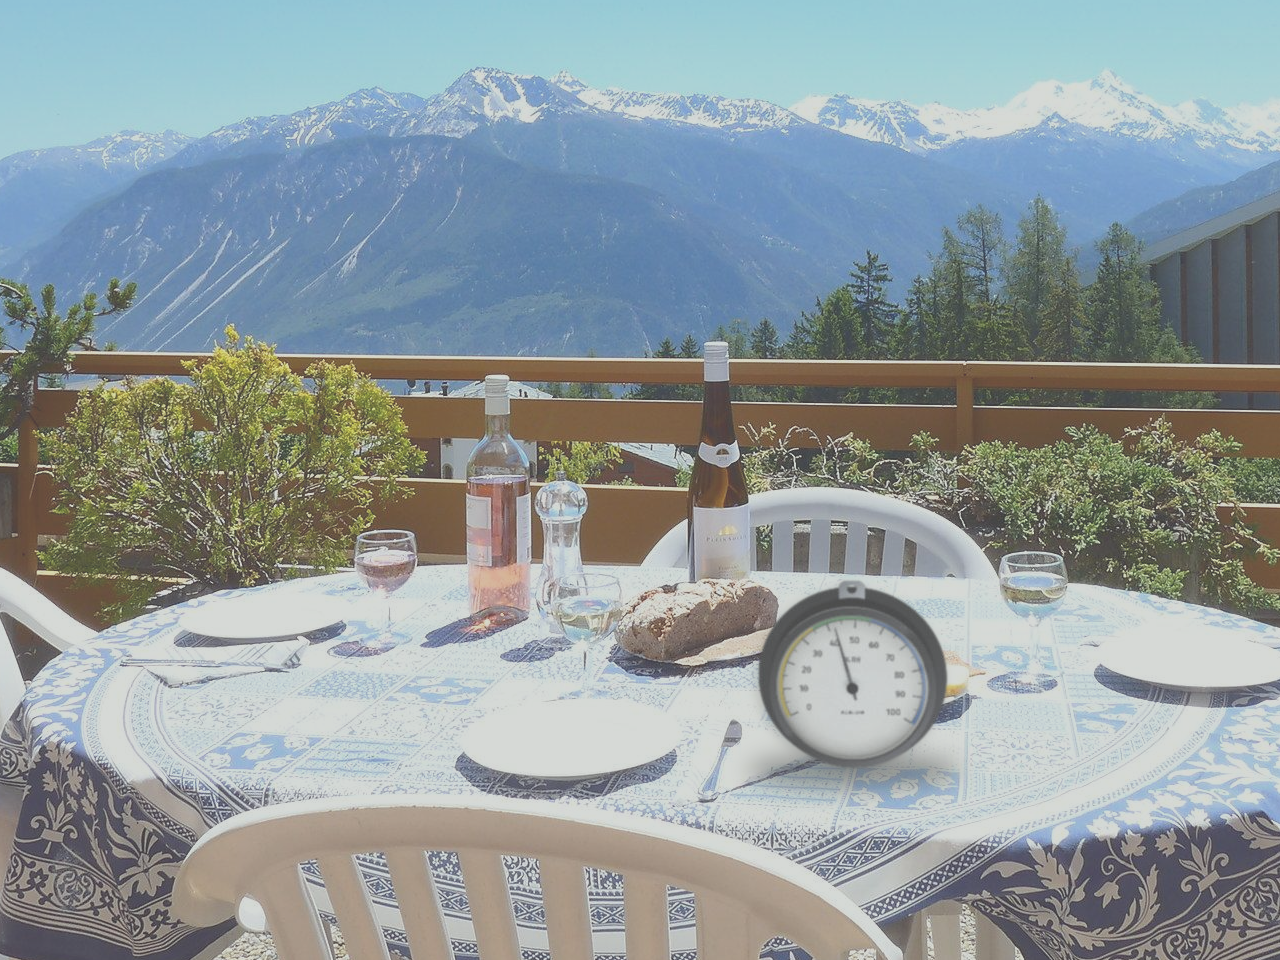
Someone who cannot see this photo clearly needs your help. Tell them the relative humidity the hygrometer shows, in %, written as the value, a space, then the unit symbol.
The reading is 42.5 %
